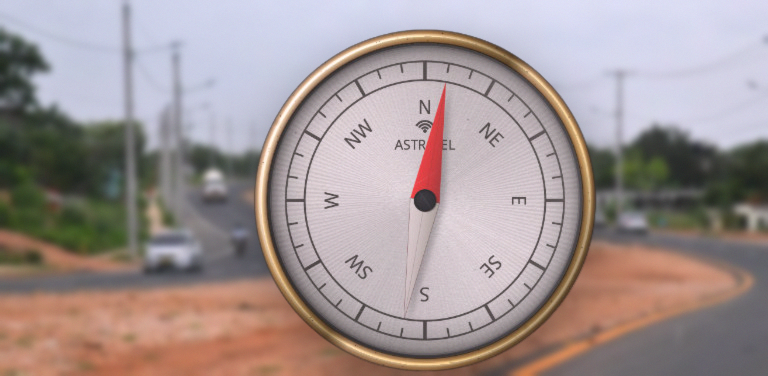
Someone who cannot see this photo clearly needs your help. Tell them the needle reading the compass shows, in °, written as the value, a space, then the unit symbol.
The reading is 10 °
